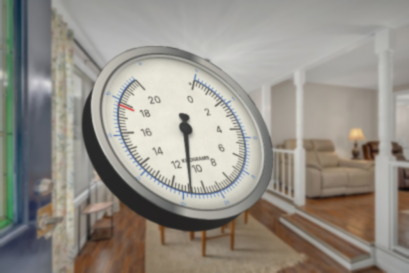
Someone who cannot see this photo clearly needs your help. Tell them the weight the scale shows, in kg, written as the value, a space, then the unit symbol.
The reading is 11 kg
